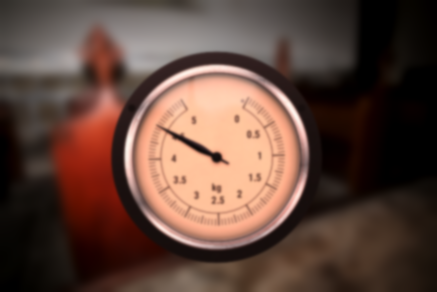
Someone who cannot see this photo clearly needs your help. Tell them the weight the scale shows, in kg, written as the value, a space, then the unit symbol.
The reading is 4.5 kg
